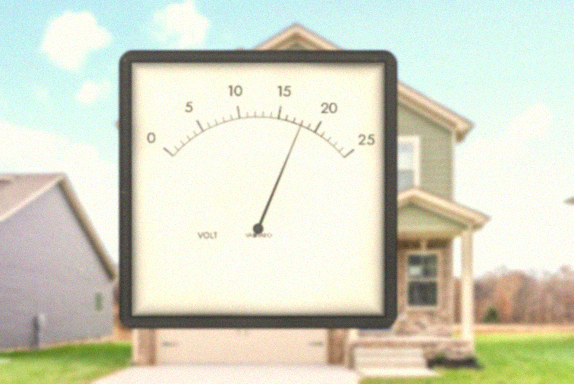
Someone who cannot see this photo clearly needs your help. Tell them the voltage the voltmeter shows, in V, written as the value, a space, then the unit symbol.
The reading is 18 V
